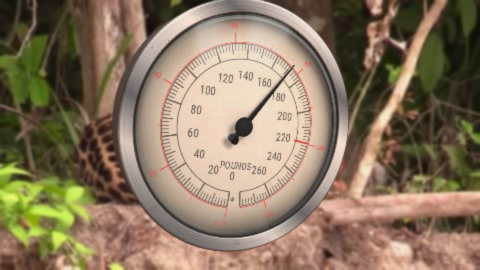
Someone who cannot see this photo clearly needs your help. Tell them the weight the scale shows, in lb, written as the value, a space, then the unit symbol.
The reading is 170 lb
